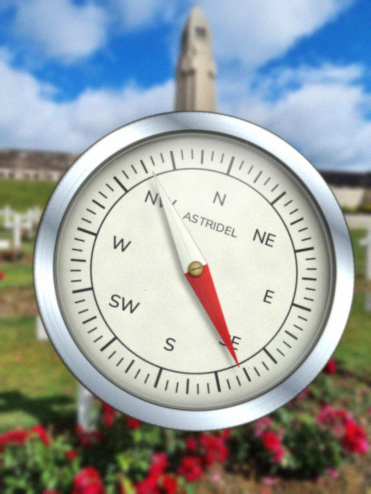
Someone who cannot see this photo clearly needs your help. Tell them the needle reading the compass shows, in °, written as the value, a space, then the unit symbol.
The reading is 137.5 °
